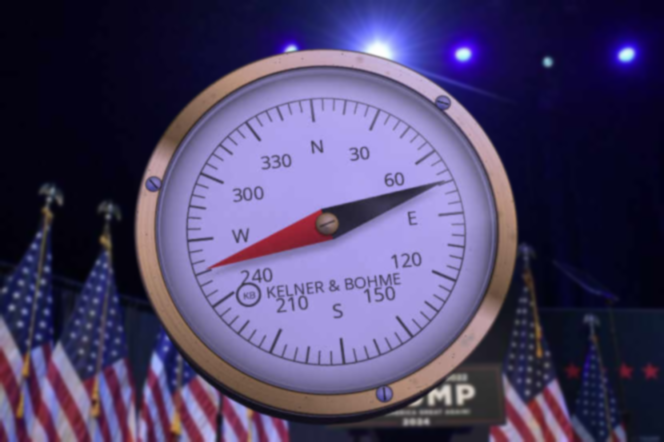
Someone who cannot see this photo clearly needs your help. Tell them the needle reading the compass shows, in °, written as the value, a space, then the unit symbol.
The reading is 255 °
